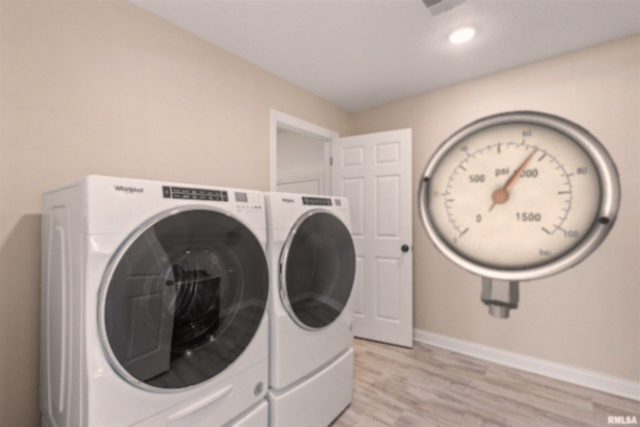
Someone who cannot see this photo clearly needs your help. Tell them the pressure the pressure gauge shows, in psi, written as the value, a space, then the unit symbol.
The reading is 950 psi
